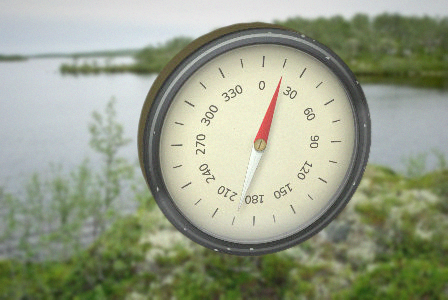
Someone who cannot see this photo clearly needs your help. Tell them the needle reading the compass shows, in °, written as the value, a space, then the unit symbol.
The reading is 15 °
